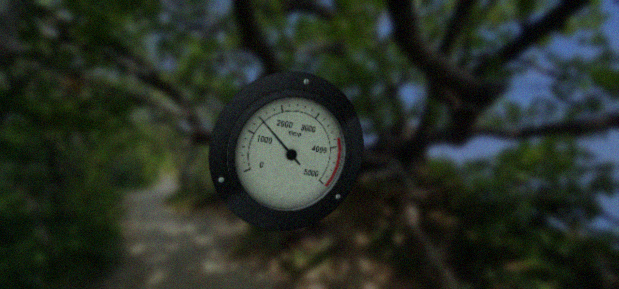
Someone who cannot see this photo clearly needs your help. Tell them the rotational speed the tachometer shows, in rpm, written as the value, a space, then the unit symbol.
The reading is 1400 rpm
